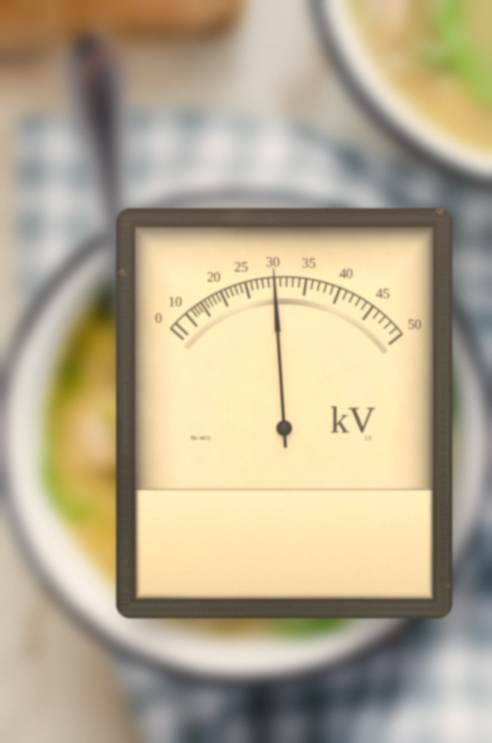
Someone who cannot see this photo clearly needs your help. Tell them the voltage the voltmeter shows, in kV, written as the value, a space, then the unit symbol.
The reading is 30 kV
